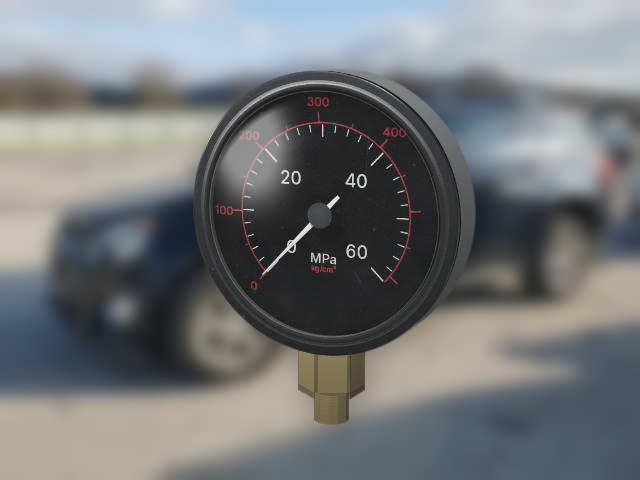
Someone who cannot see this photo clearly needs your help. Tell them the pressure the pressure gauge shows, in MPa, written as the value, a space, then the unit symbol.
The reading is 0 MPa
